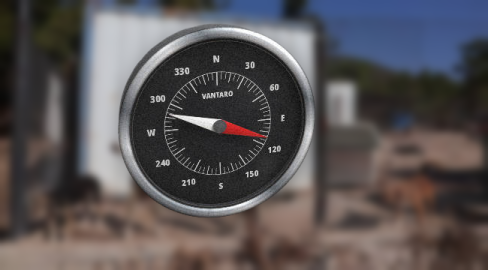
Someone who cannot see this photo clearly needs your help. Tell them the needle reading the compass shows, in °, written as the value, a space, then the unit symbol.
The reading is 110 °
